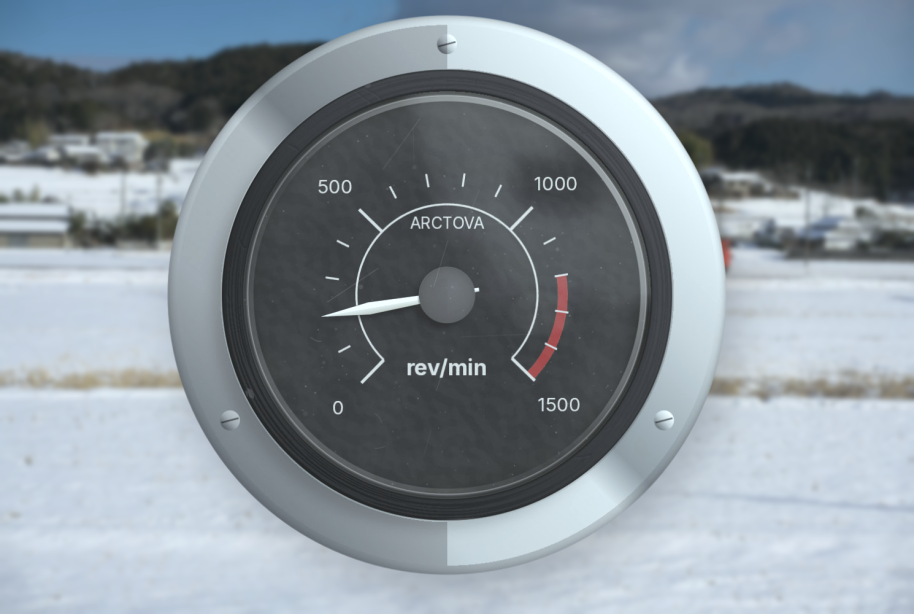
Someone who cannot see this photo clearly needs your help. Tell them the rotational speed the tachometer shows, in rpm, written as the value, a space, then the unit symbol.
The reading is 200 rpm
